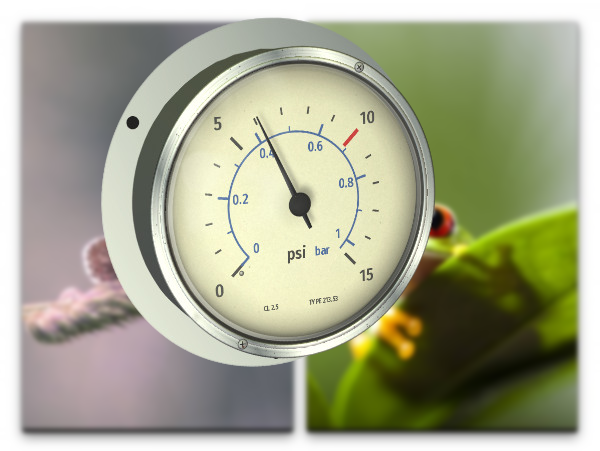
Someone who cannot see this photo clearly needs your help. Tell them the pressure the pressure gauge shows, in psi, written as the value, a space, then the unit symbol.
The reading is 6 psi
